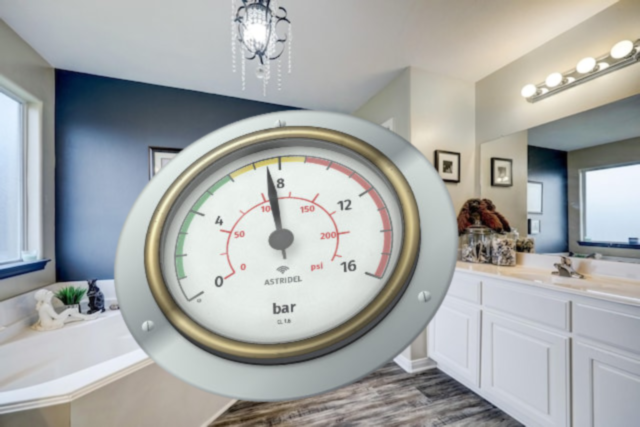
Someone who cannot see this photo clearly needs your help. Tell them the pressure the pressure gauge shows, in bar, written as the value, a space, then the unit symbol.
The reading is 7.5 bar
